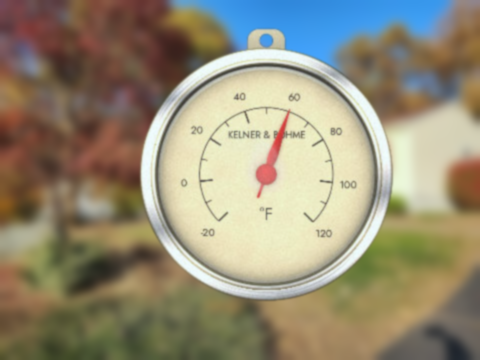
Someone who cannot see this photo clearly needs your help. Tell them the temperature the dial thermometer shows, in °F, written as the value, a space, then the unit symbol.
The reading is 60 °F
